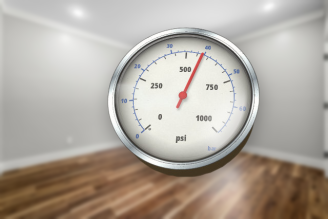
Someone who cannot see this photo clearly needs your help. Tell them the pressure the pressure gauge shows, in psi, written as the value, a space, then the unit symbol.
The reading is 575 psi
